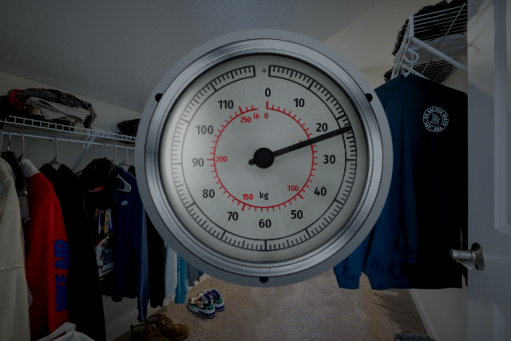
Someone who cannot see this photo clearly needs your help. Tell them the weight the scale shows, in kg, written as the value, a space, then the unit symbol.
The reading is 23 kg
